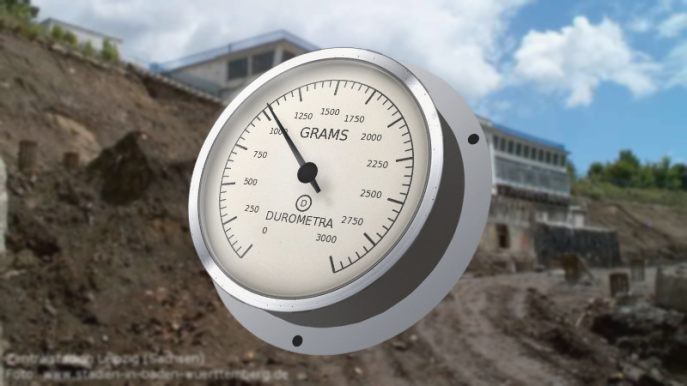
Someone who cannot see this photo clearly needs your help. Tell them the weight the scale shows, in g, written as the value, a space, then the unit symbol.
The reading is 1050 g
